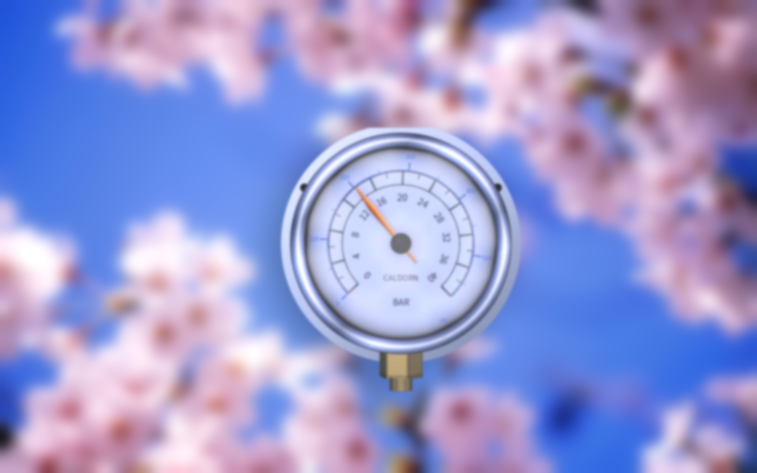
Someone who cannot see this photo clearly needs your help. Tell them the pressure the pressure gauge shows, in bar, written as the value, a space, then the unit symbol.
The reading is 14 bar
